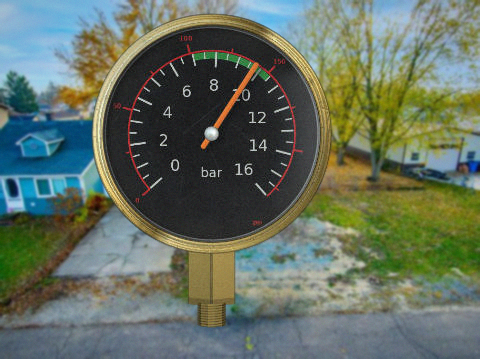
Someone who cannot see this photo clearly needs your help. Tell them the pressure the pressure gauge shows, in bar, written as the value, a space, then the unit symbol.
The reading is 9.75 bar
